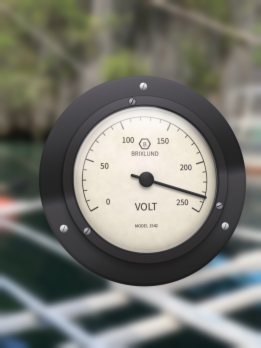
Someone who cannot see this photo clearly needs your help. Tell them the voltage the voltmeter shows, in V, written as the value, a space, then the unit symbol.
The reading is 235 V
